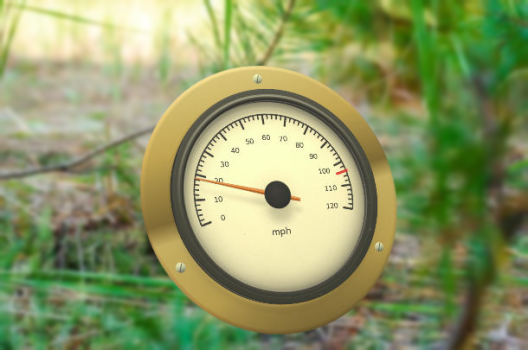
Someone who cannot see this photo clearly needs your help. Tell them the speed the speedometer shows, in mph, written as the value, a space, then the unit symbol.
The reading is 18 mph
